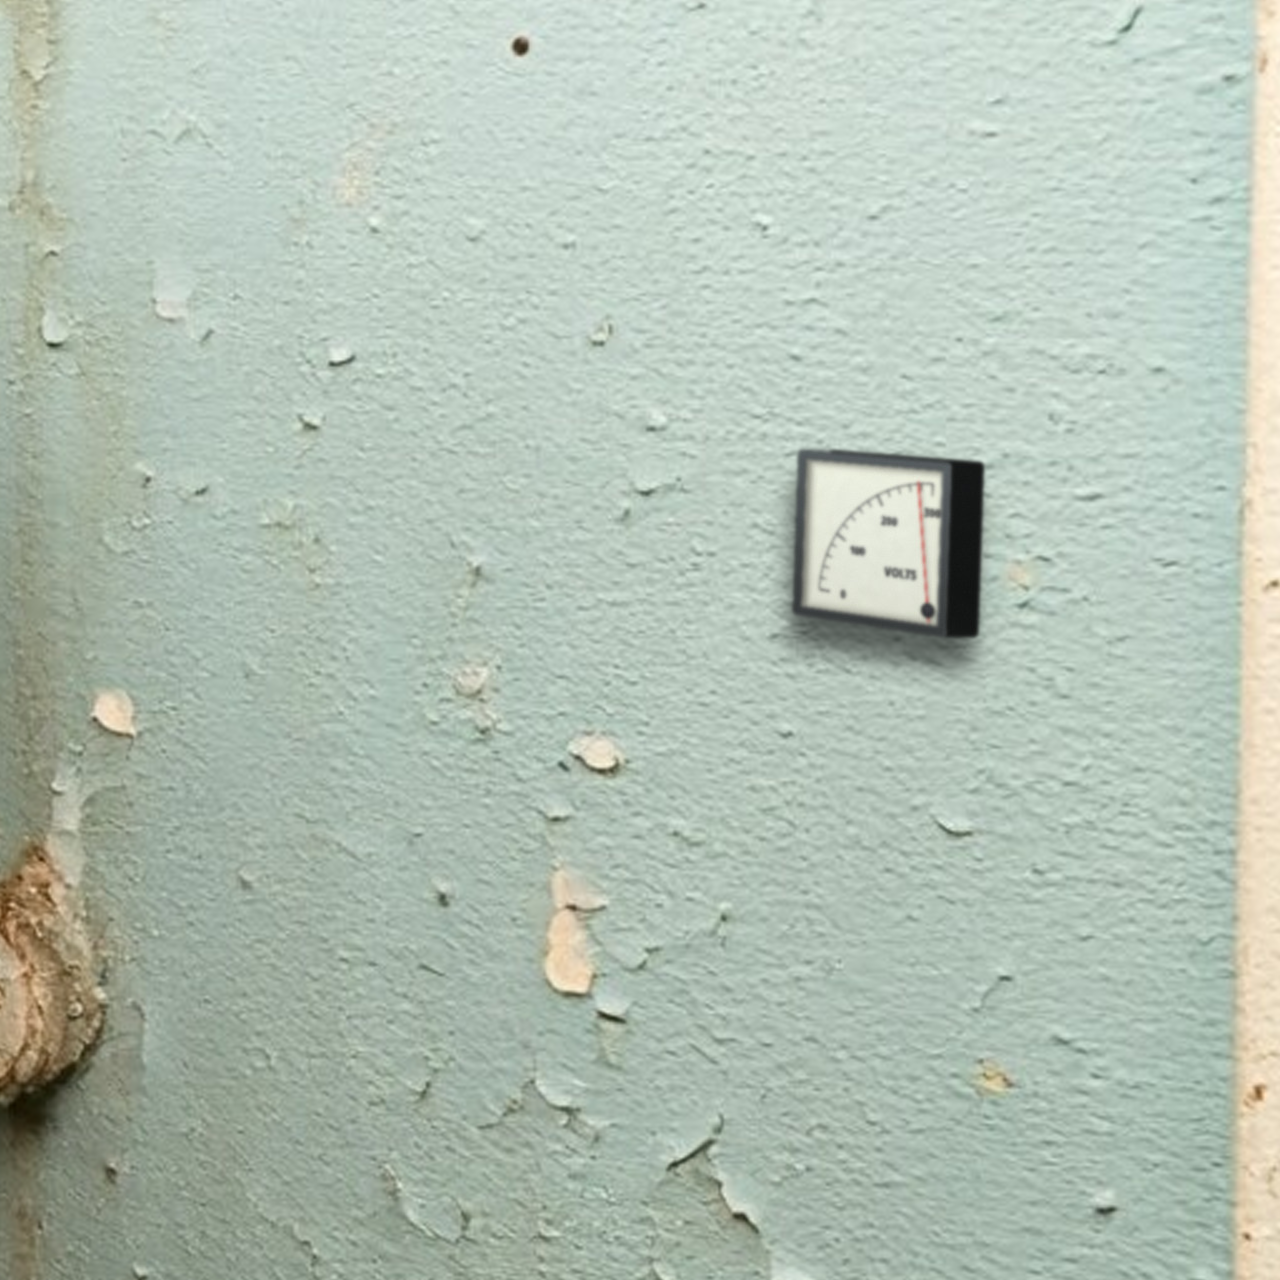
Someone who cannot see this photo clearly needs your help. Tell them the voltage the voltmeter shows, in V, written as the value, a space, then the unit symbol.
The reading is 280 V
